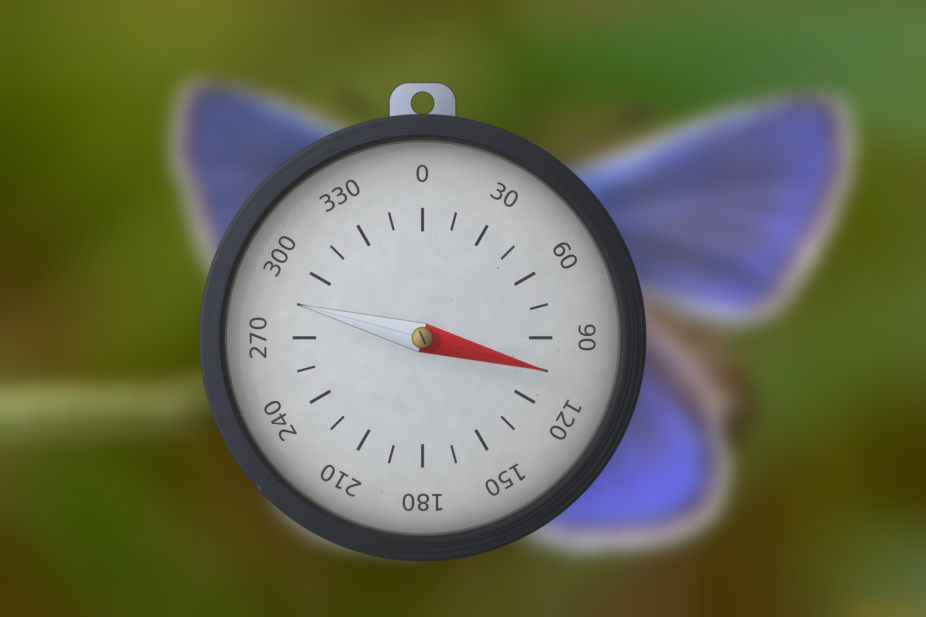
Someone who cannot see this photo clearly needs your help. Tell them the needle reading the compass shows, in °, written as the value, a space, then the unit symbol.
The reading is 105 °
